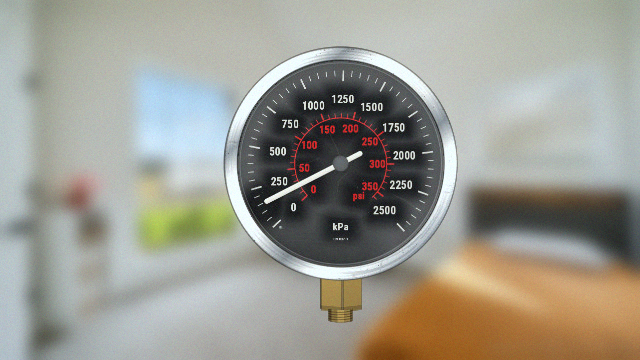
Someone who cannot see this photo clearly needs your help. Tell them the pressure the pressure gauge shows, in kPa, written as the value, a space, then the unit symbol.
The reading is 150 kPa
